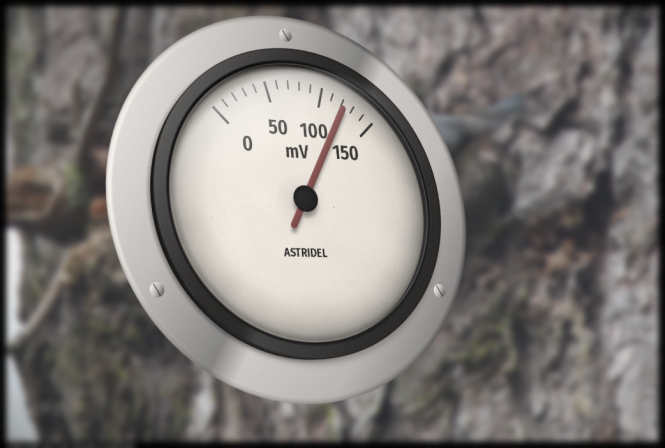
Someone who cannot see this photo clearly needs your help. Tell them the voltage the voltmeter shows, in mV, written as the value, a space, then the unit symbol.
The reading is 120 mV
